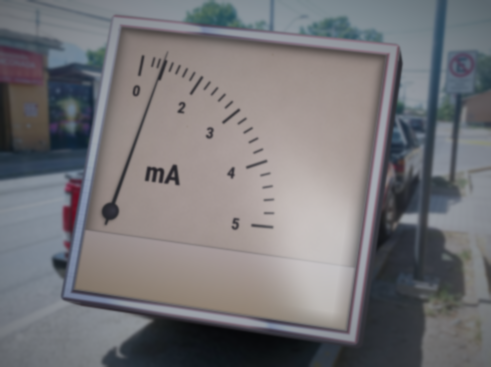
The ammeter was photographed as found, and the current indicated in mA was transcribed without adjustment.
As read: 1 mA
